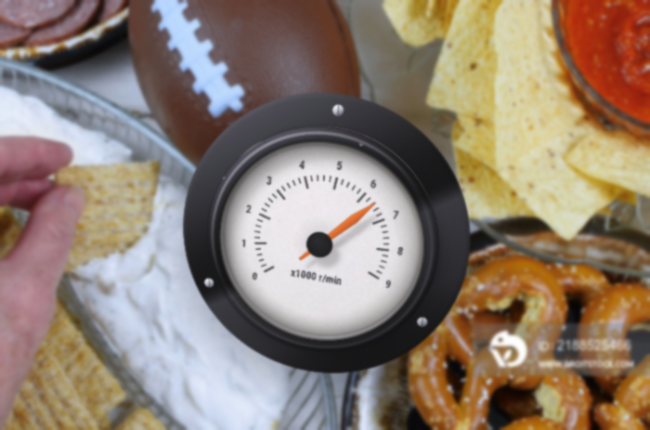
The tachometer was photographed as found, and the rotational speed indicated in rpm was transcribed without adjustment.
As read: 6400 rpm
